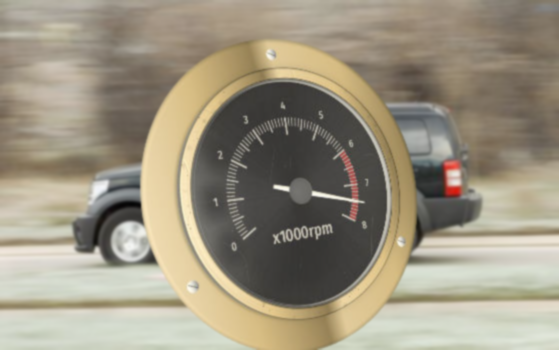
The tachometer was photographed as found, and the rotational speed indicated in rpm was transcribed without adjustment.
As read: 7500 rpm
